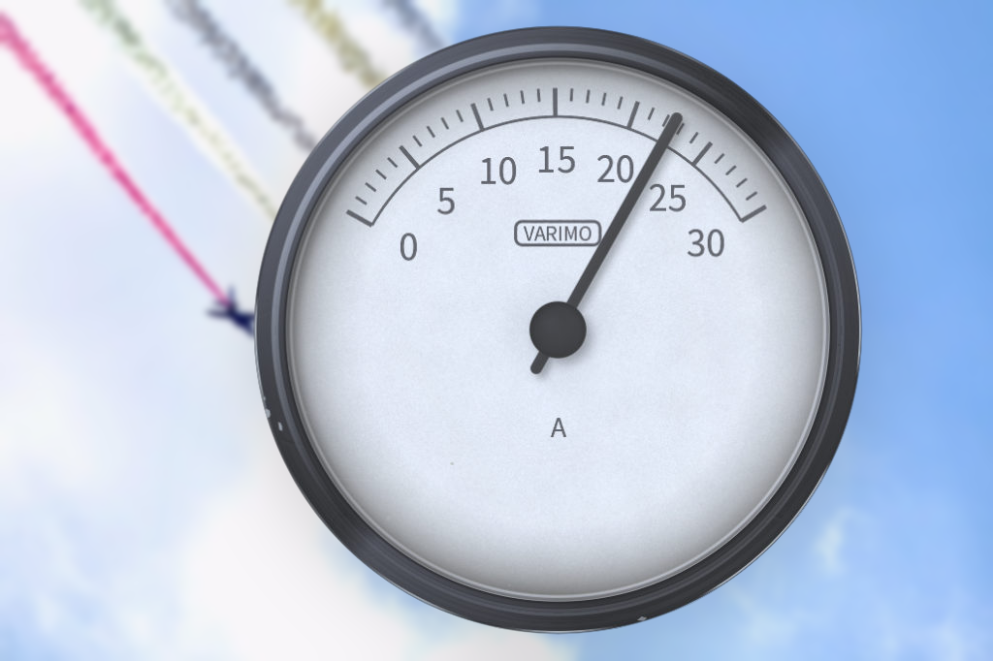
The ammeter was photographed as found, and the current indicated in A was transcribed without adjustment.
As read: 22.5 A
